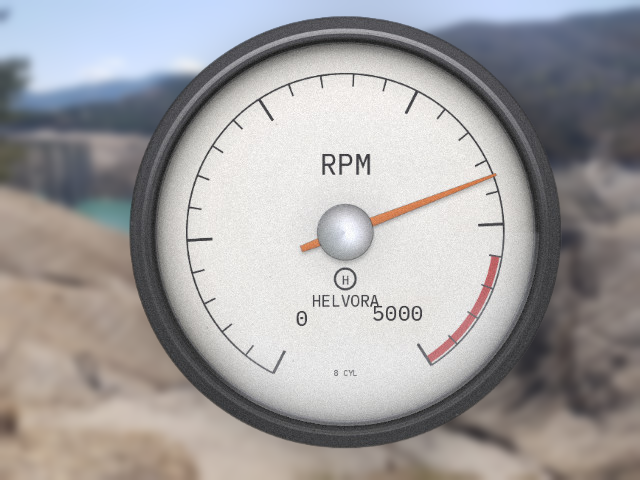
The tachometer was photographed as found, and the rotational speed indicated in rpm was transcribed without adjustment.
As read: 3700 rpm
